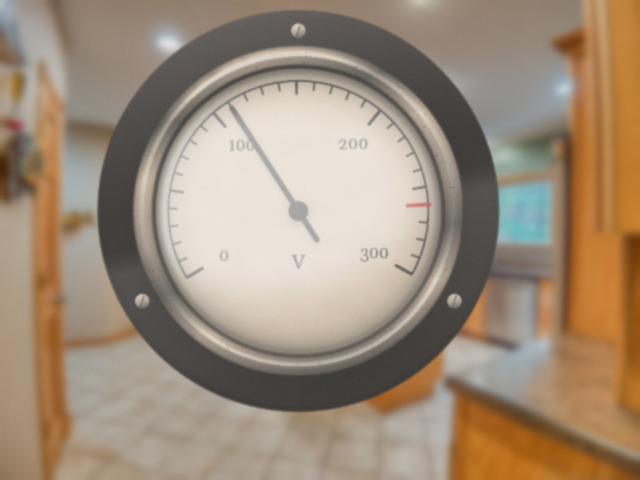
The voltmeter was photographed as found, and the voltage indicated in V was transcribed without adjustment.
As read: 110 V
